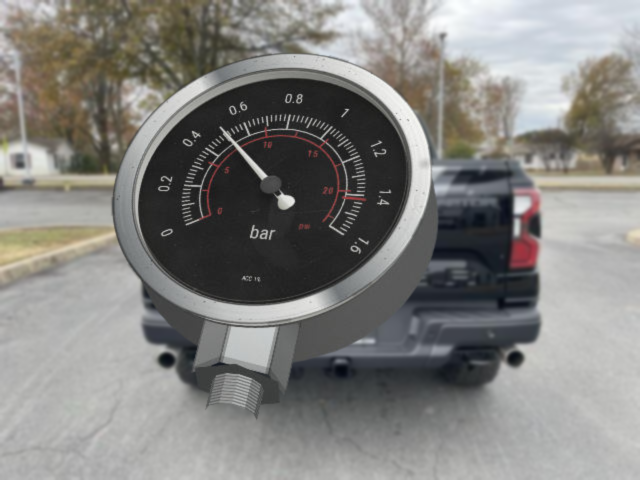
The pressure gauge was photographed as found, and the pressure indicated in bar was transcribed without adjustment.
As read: 0.5 bar
